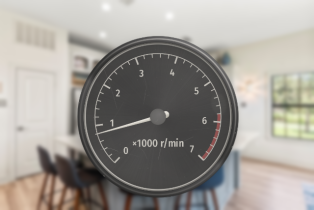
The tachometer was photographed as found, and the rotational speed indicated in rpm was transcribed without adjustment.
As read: 800 rpm
